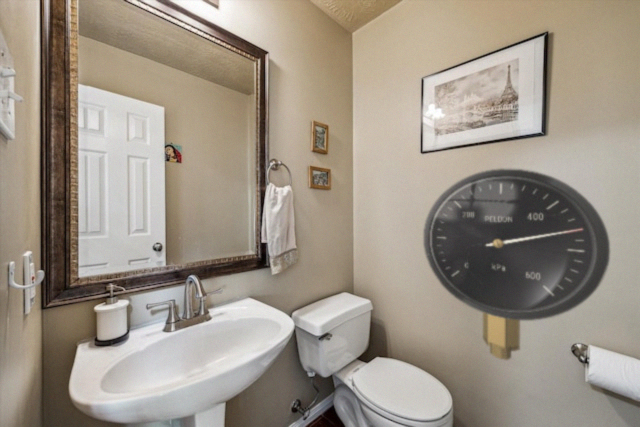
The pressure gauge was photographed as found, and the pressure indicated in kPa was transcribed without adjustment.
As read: 460 kPa
